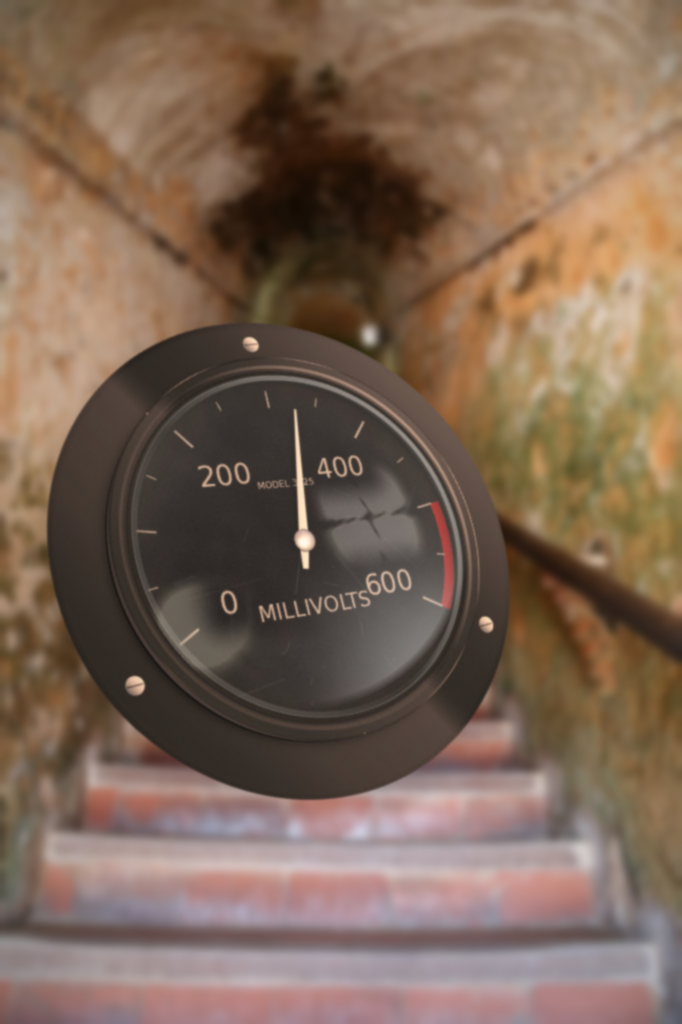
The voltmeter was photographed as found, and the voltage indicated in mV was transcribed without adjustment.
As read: 325 mV
